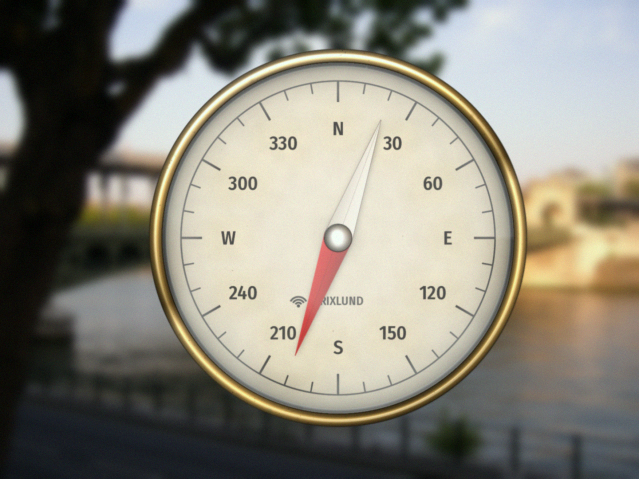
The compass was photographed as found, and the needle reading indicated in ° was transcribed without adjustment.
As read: 200 °
